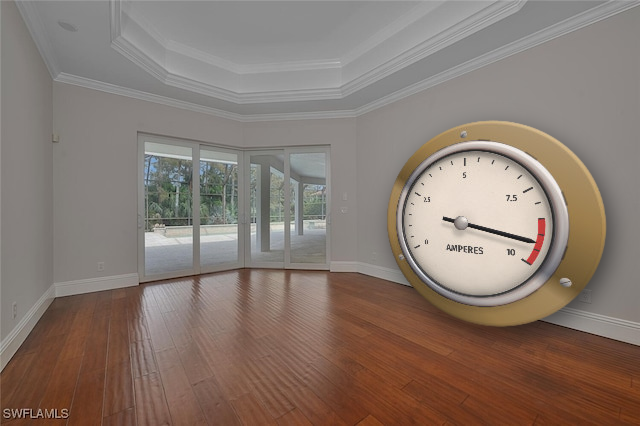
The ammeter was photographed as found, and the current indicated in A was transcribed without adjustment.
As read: 9.25 A
